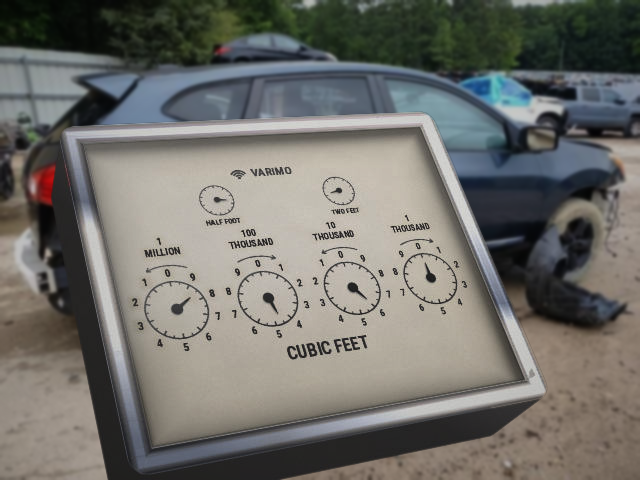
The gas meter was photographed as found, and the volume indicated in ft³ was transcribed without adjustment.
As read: 846000 ft³
